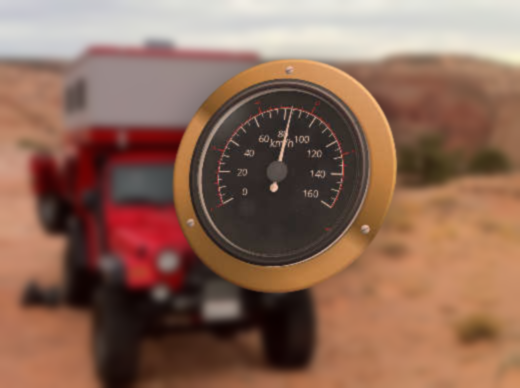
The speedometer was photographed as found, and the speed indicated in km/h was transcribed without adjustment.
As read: 85 km/h
